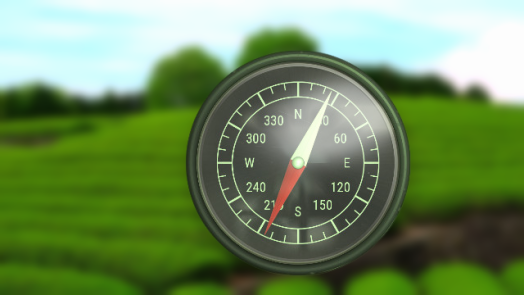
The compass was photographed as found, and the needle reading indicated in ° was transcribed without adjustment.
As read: 205 °
